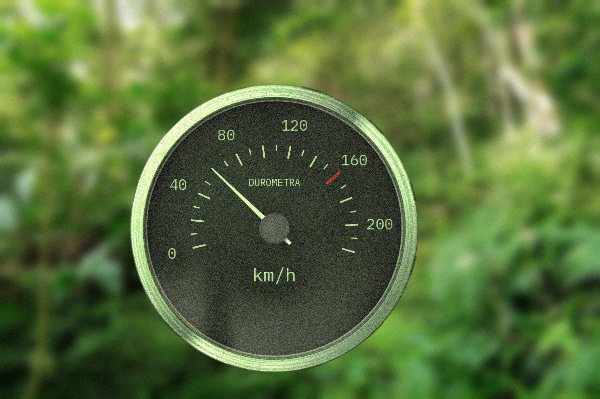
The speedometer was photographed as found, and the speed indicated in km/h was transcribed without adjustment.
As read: 60 km/h
